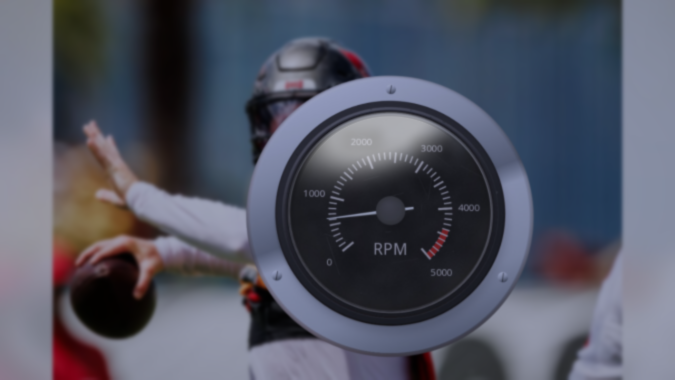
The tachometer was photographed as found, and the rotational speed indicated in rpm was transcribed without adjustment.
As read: 600 rpm
